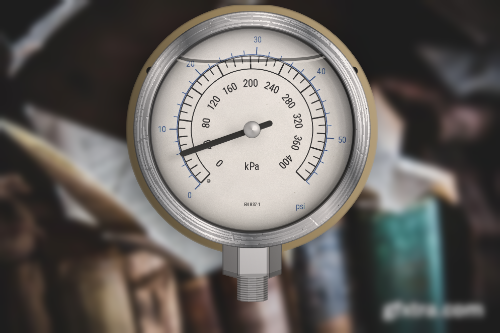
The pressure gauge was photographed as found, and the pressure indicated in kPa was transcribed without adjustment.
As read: 40 kPa
